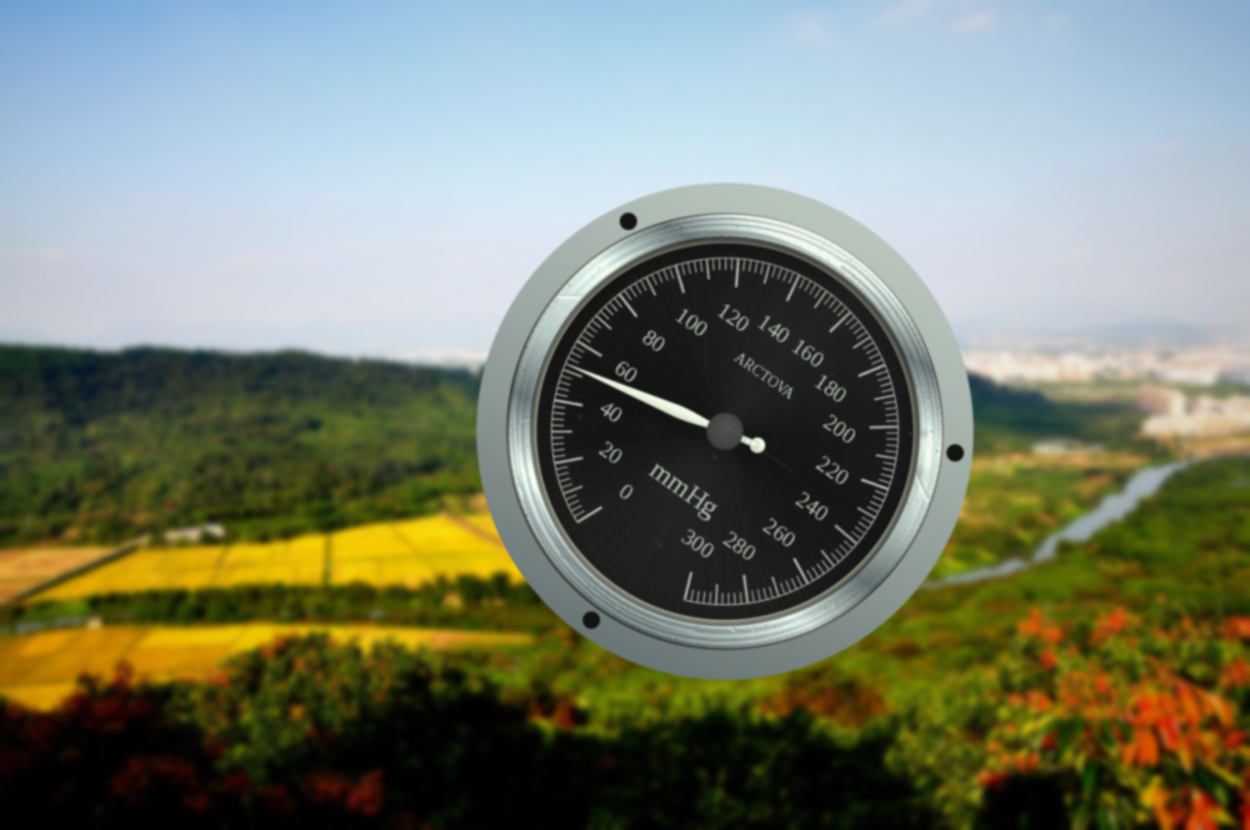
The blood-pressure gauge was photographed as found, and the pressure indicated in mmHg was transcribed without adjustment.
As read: 52 mmHg
